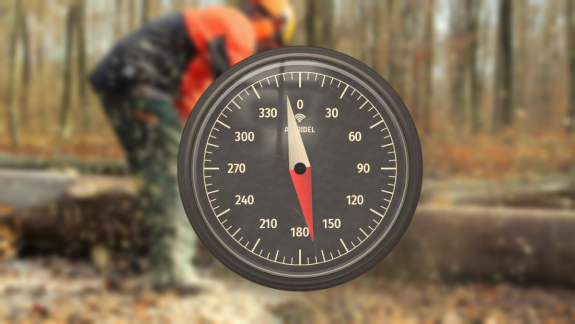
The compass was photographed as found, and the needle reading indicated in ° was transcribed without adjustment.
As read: 170 °
